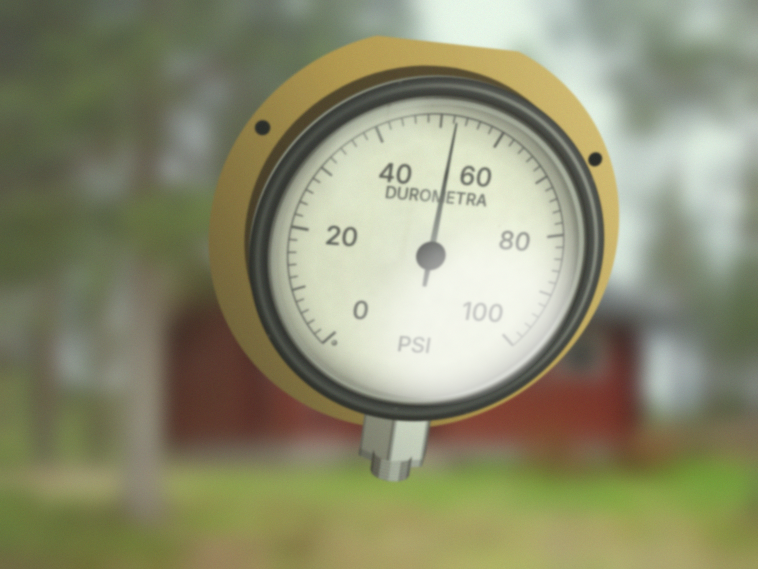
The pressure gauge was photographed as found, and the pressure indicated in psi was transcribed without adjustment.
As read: 52 psi
